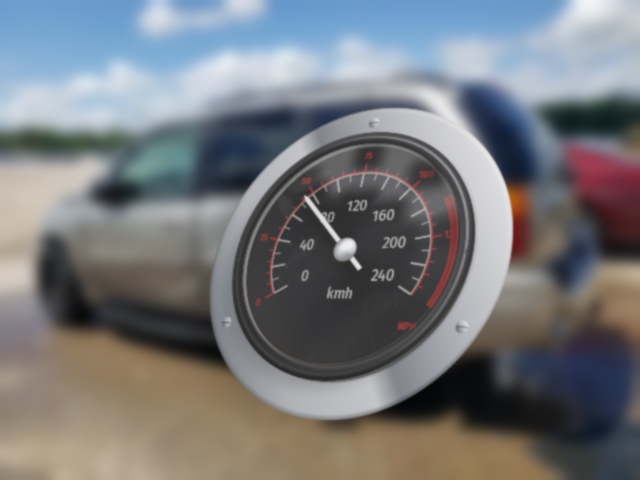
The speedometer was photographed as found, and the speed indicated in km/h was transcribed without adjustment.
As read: 75 km/h
